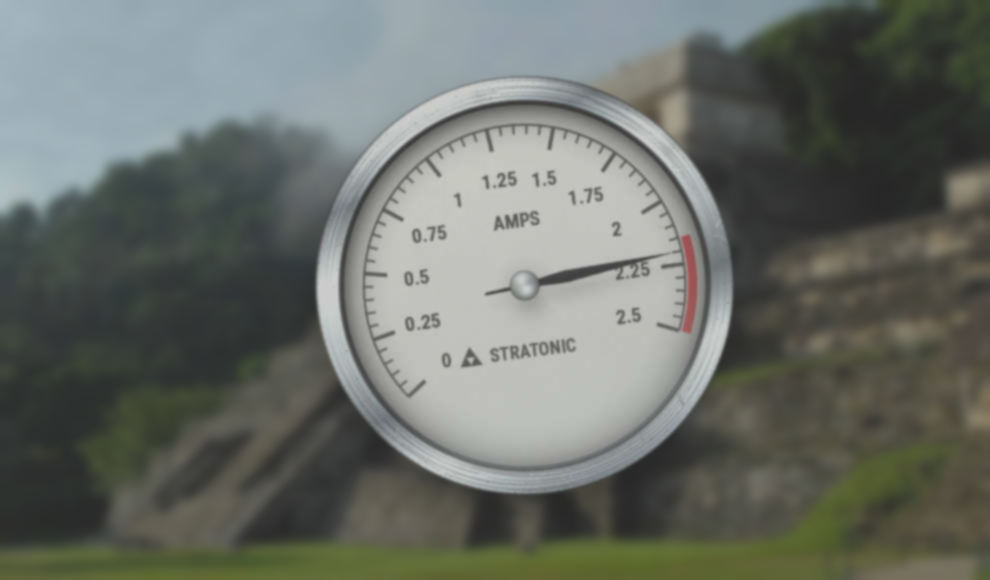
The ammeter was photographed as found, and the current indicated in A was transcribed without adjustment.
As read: 2.2 A
